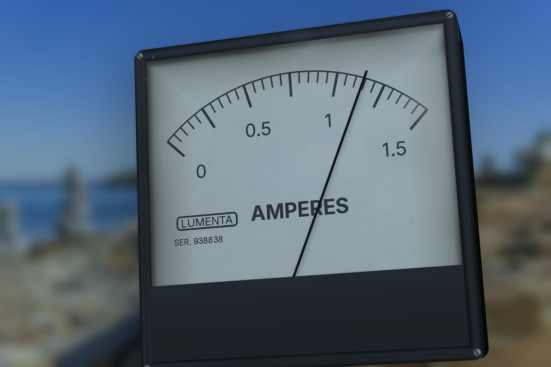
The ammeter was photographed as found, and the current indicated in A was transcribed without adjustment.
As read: 1.15 A
